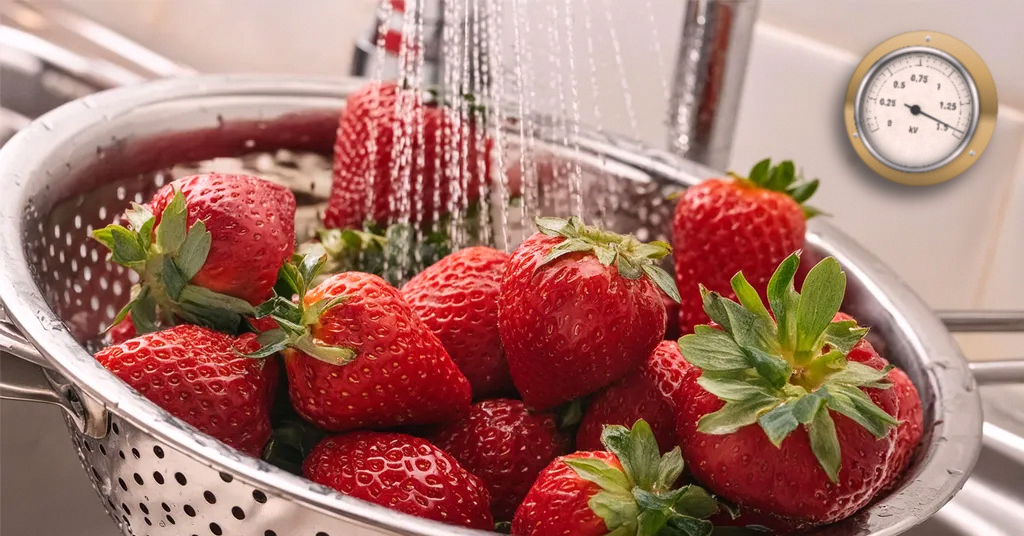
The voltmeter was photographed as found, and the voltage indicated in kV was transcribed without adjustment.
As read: 1.45 kV
